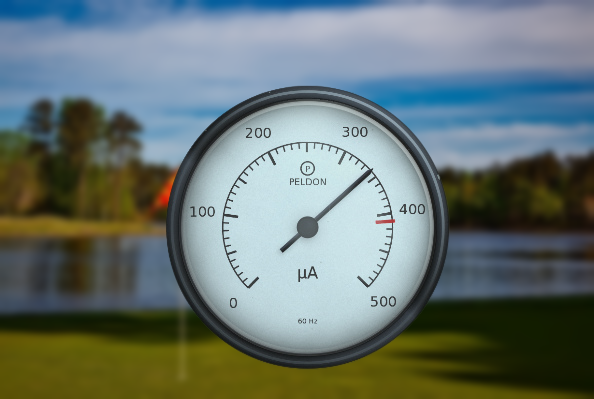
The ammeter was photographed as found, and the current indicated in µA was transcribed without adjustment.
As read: 340 µA
